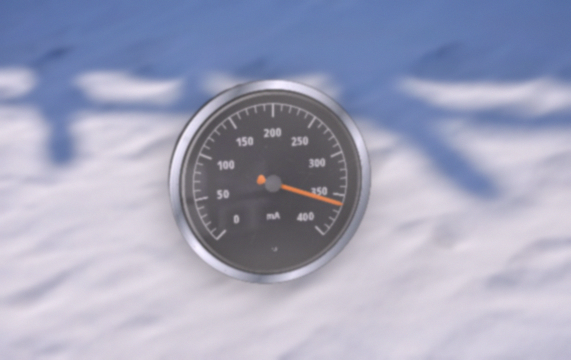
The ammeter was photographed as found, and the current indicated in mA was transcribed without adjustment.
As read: 360 mA
